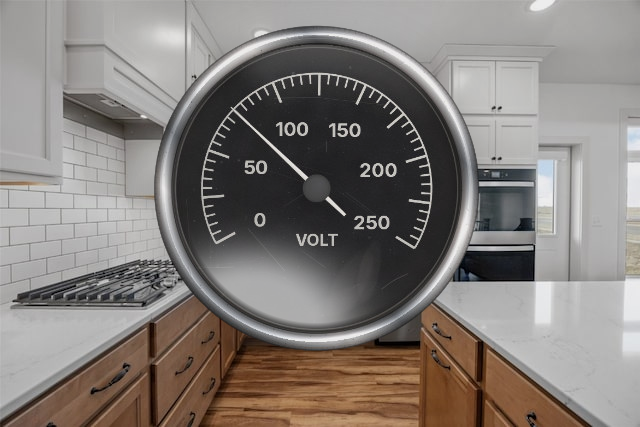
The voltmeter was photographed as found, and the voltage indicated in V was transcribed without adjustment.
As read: 75 V
